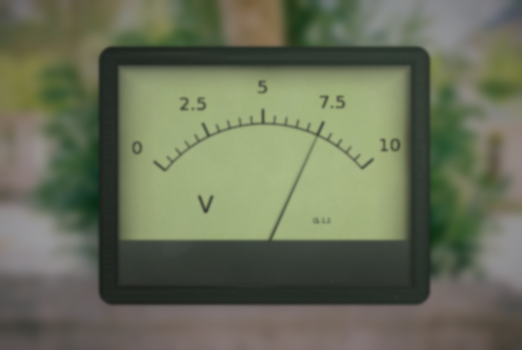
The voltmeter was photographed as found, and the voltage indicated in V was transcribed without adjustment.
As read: 7.5 V
